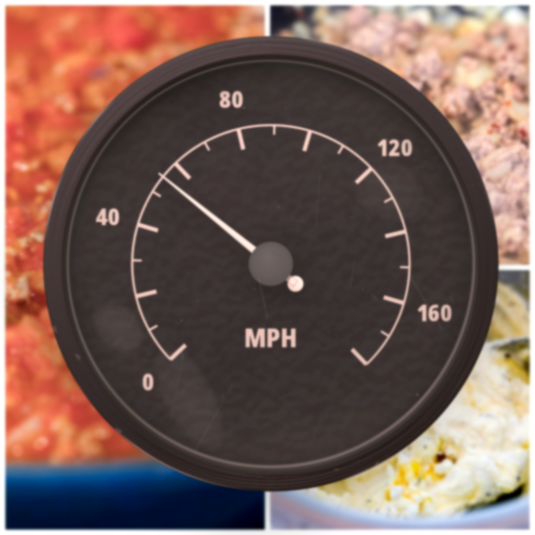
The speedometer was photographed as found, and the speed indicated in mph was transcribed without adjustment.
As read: 55 mph
